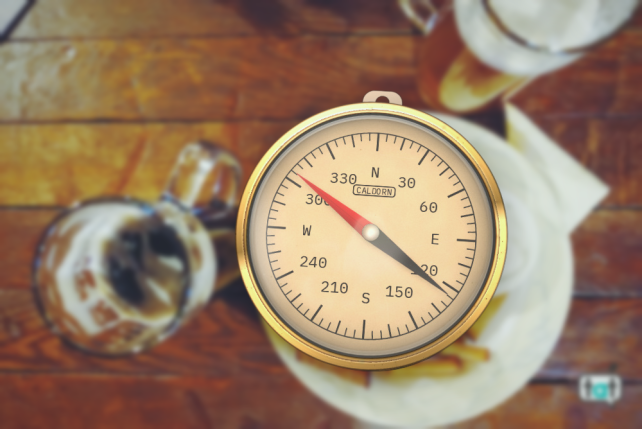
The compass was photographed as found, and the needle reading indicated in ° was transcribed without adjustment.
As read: 305 °
